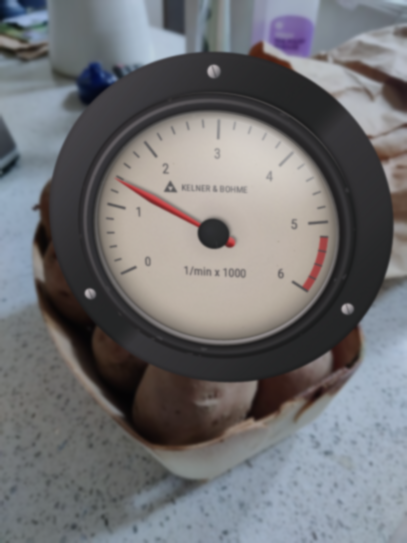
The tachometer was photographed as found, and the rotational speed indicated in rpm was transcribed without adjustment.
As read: 1400 rpm
